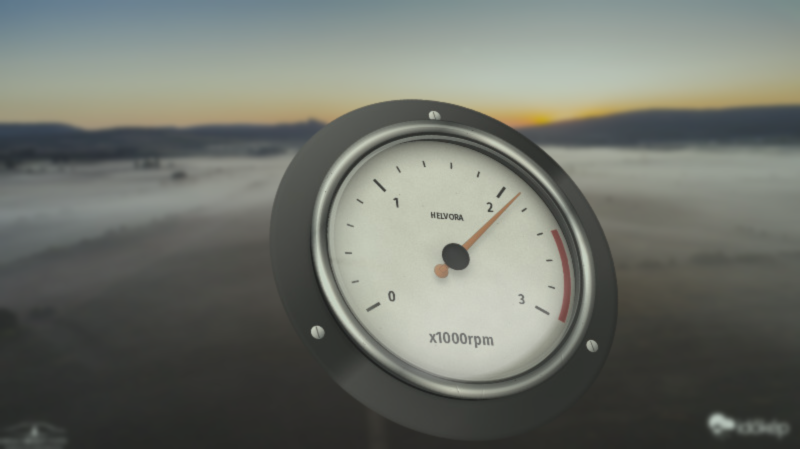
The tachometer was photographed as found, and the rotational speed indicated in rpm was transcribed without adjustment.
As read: 2100 rpm
